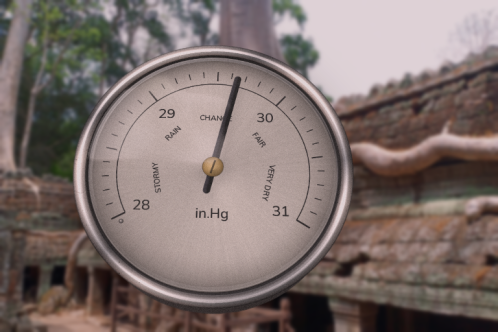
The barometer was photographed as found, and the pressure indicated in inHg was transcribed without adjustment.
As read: 29.65 inHg
